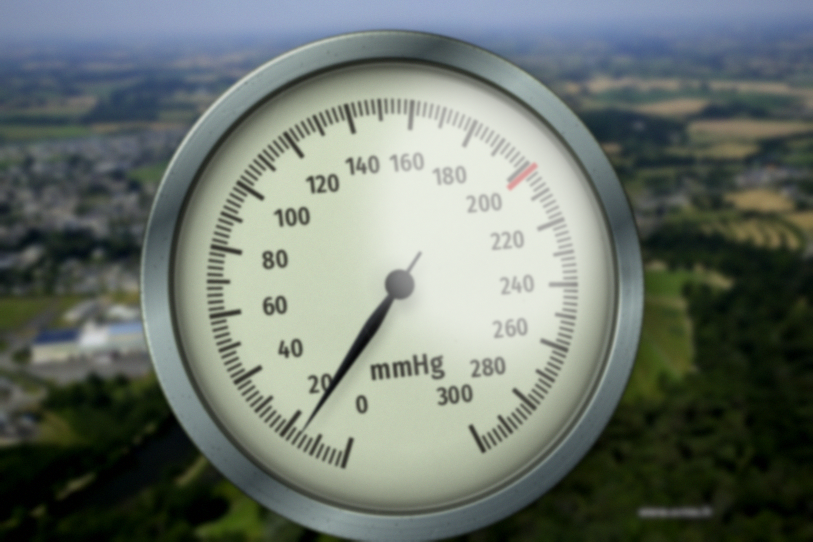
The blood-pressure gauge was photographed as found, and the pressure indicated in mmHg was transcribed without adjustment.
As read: 16 mmHg
